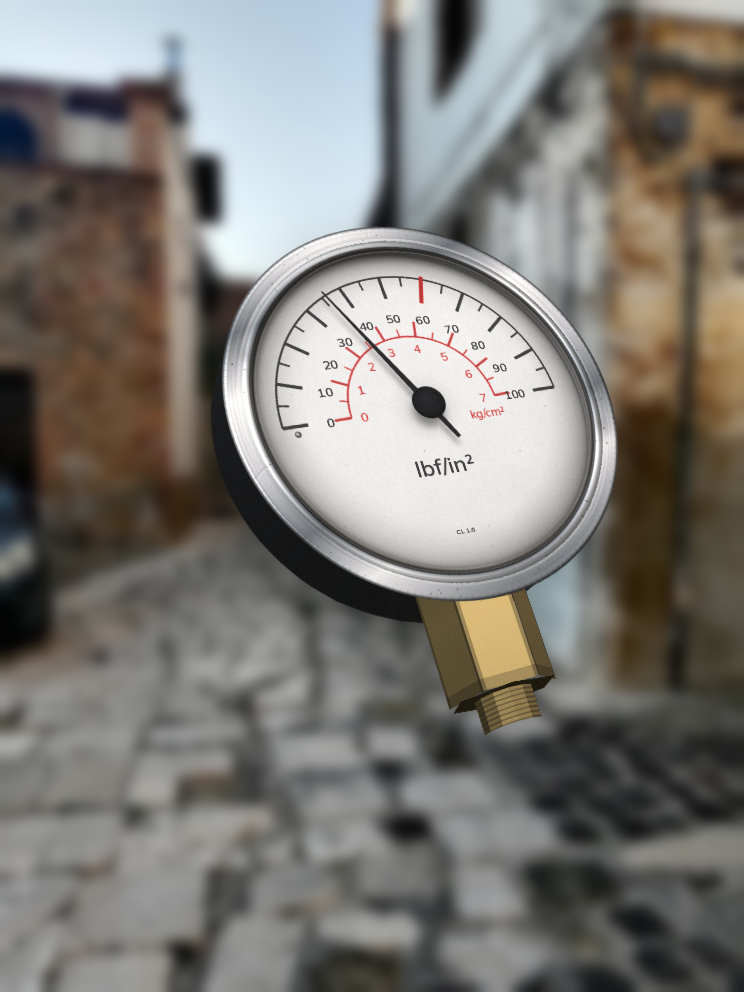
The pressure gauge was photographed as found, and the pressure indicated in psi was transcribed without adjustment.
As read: 35 psi
